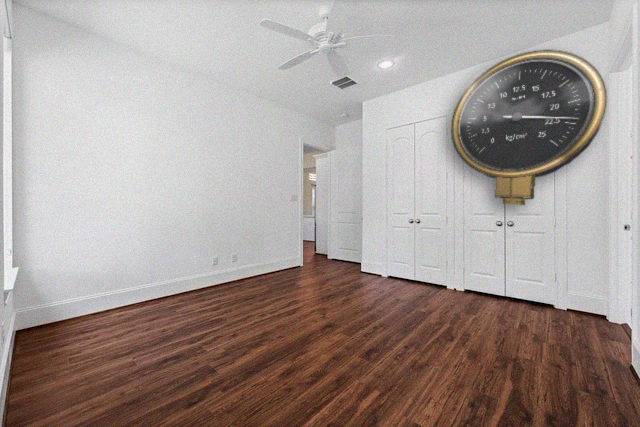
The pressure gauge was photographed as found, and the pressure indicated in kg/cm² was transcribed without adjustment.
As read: 22 kg/cm²
